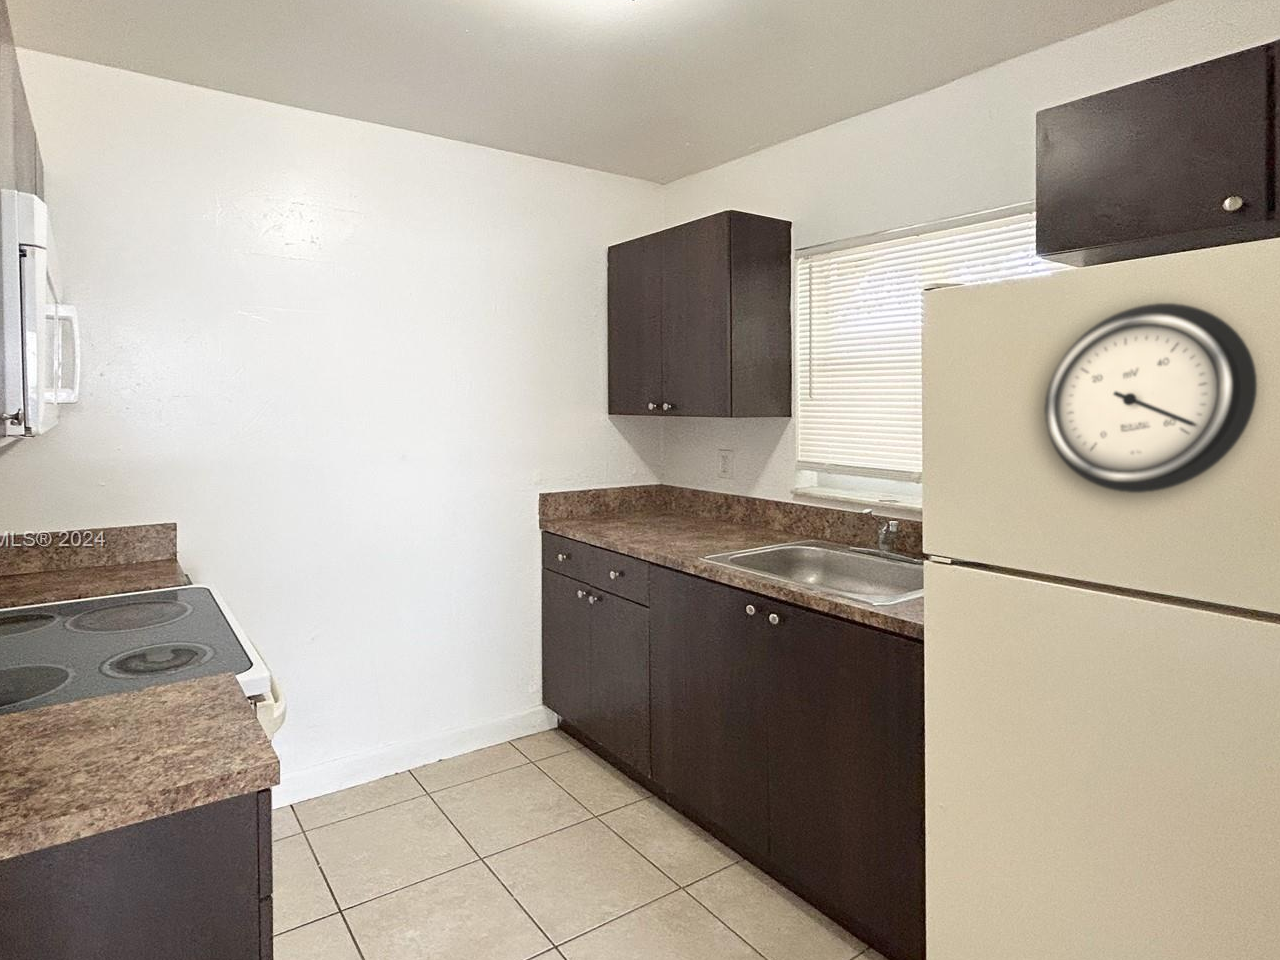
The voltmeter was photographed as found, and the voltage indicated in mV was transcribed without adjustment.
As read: 58 mV
